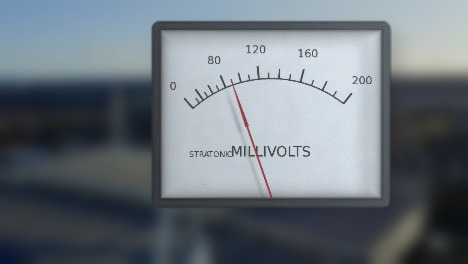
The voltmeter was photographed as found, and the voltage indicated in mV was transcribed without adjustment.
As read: 90 mV
